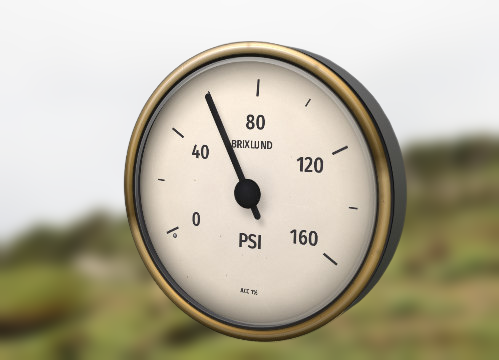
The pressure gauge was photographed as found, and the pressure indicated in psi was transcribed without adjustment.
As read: 60 psi
